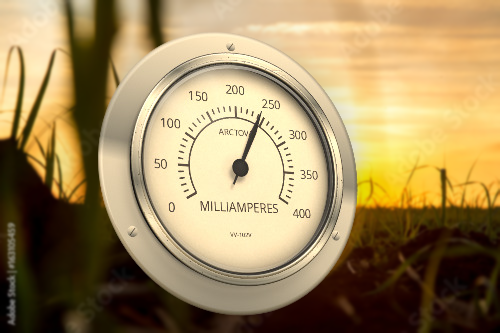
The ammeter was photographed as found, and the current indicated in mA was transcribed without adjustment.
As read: 240 mA
